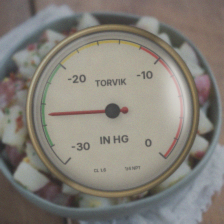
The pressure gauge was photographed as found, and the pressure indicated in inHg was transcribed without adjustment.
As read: -25 inHg
